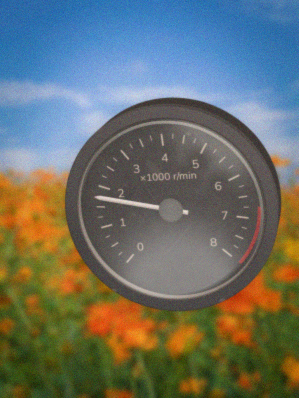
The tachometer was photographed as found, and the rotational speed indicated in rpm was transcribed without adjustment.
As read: 1750 rpm
